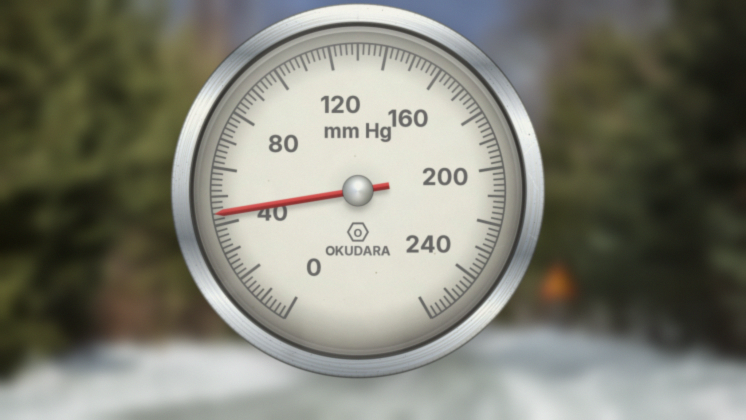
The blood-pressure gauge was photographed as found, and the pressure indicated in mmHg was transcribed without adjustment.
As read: 44 mmHg
